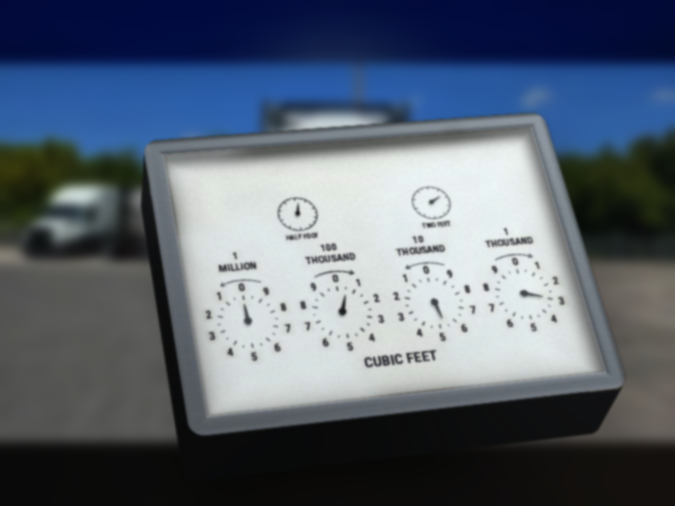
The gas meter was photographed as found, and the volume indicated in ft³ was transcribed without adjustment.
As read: 5300 ft³
